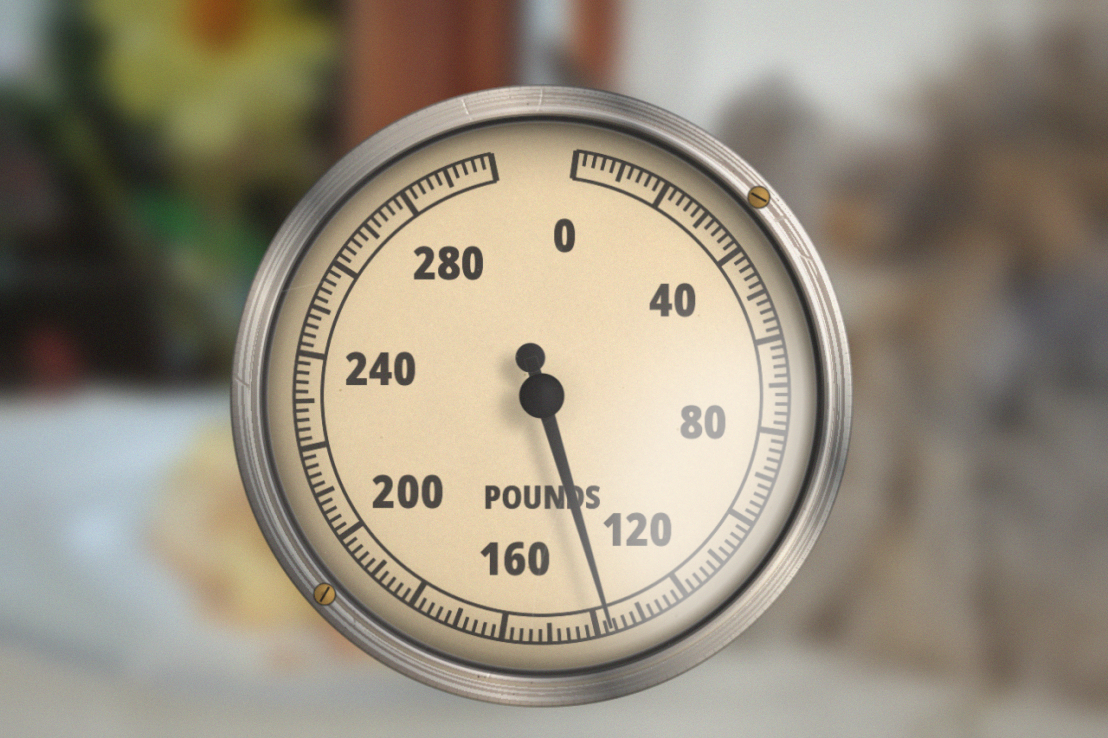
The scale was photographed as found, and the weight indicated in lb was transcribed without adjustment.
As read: 137 lb
